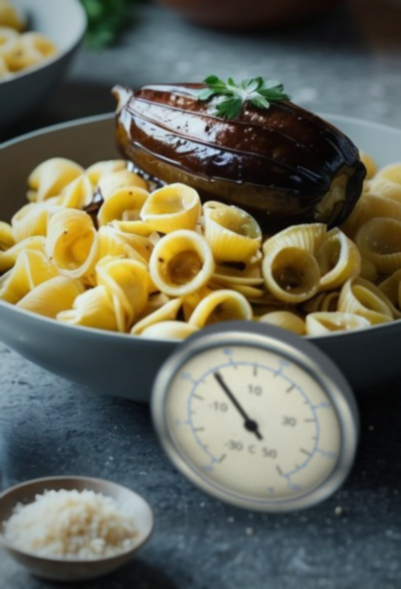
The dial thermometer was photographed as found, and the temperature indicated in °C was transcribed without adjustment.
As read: 0 °C
